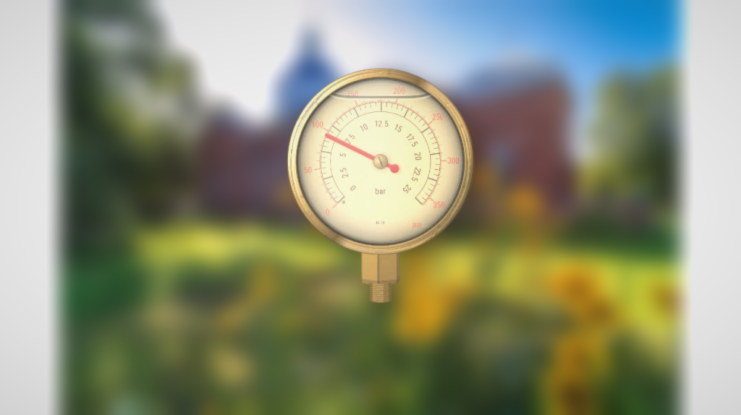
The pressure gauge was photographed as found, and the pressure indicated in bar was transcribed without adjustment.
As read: 6.5 bar
